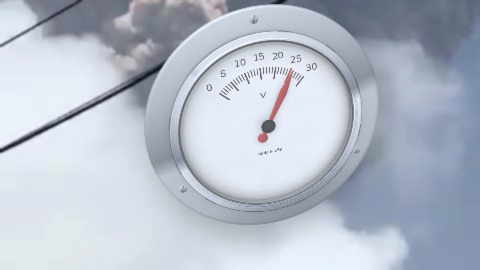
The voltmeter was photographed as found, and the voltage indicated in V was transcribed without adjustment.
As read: 25 V
